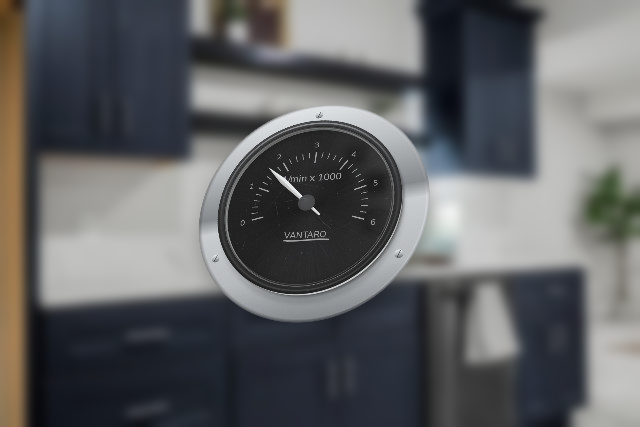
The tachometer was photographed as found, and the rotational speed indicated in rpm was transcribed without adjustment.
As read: 1600 rpm
